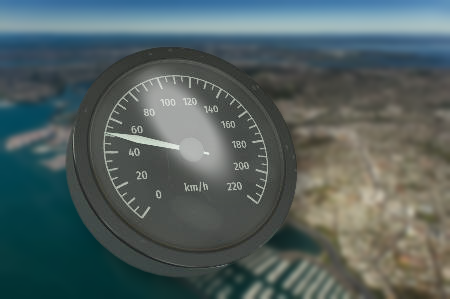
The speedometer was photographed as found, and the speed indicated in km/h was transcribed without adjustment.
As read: 50 km/h
